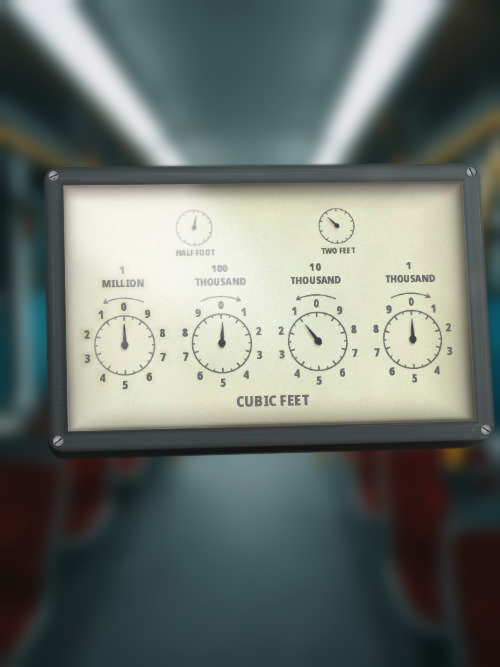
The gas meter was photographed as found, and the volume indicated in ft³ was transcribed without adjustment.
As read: 1000 ft³
